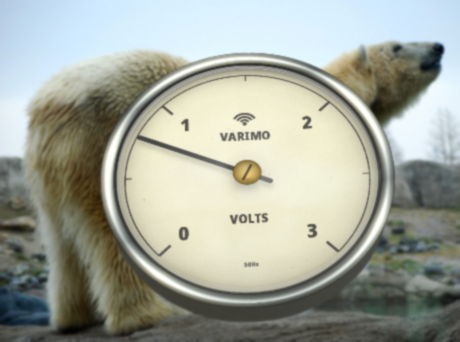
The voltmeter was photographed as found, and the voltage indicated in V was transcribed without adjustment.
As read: 0.75 V
